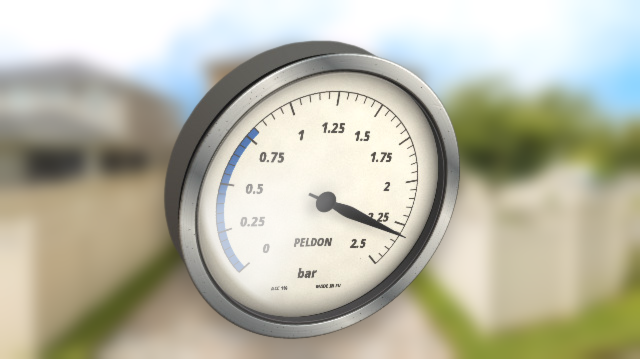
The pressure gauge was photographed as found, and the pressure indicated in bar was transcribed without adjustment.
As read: 2.3 bar
